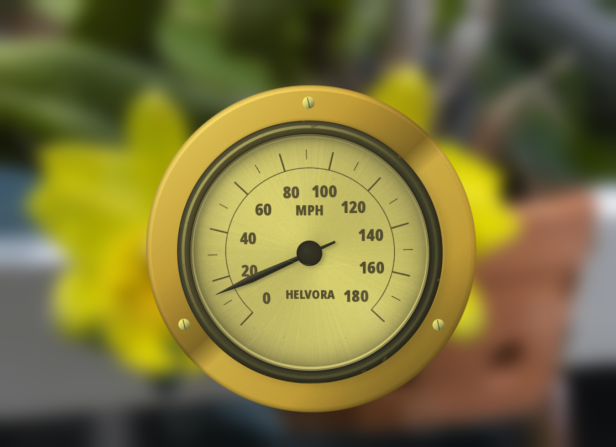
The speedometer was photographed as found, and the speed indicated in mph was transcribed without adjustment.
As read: 15 mph
